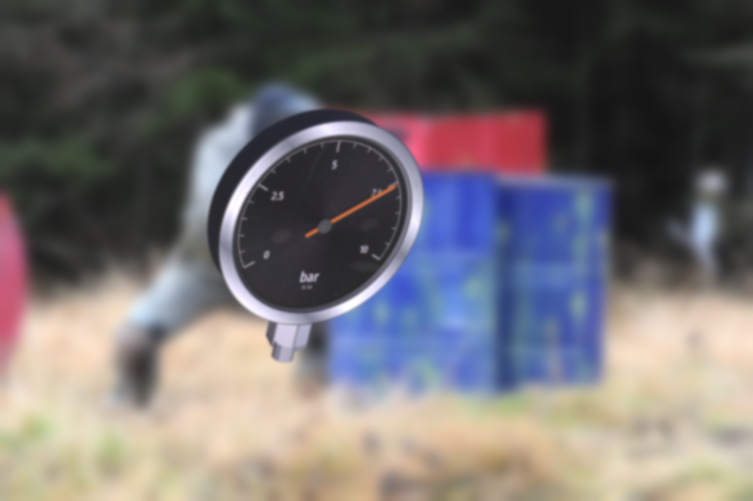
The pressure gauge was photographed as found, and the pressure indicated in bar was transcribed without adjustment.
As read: 7.5 bar
